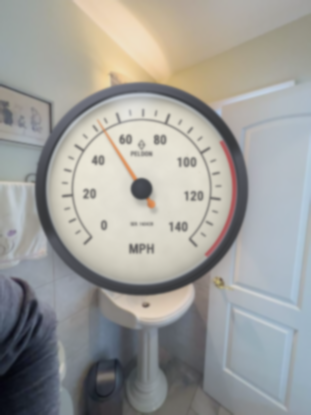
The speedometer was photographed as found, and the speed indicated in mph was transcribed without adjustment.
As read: 52.5 mph
